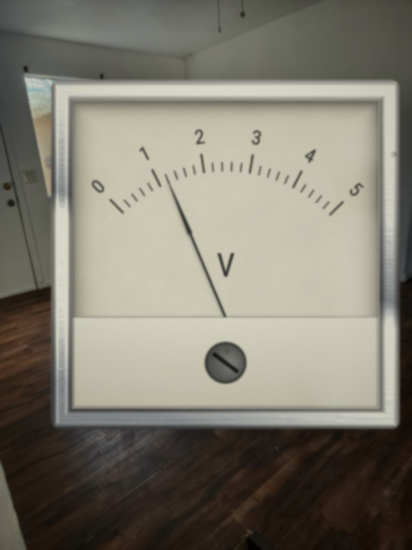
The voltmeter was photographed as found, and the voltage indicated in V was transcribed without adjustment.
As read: 1.2 V
